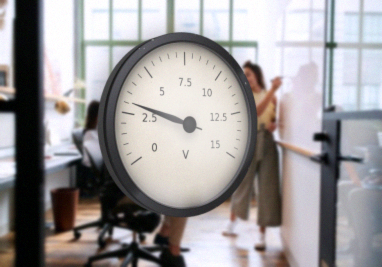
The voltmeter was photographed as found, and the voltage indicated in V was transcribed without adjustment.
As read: 3 V
